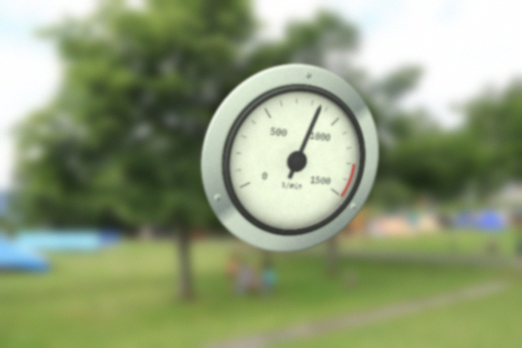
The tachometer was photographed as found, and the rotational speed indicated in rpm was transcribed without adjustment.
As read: 850 rpm
